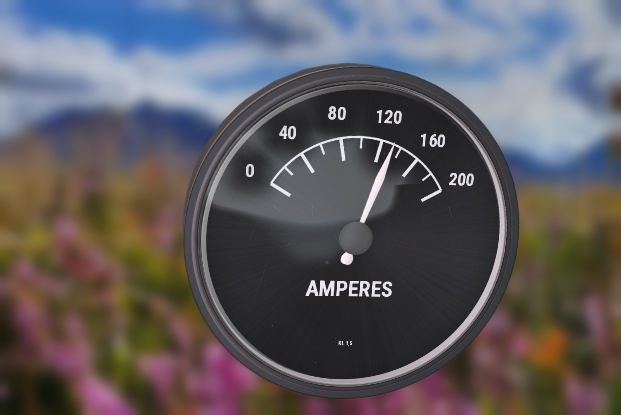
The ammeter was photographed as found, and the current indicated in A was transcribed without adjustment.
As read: 130 A
